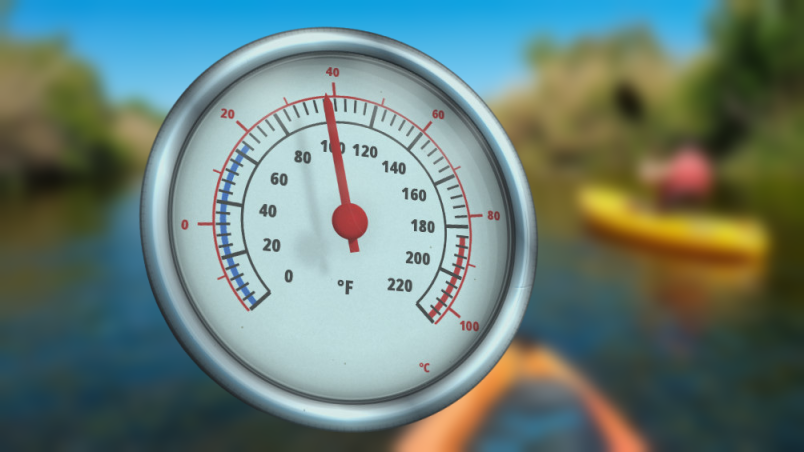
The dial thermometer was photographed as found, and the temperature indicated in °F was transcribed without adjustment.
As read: 100 °F
